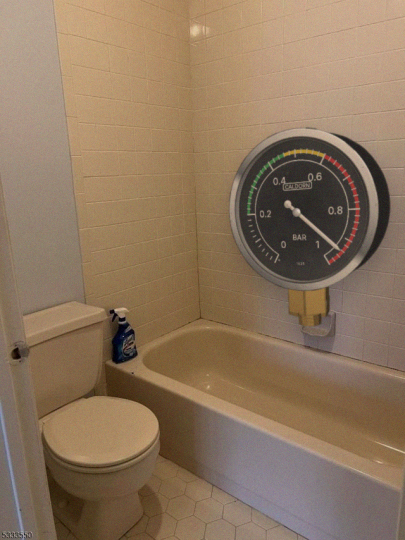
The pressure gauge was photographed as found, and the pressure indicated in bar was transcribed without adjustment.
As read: 0.94 bar
